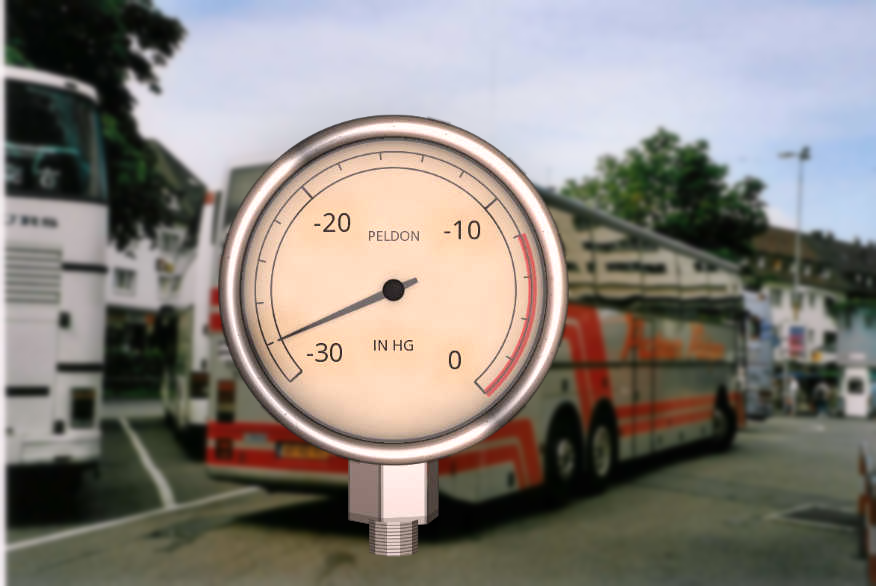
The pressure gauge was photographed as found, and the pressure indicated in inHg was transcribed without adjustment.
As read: -28 inHg
